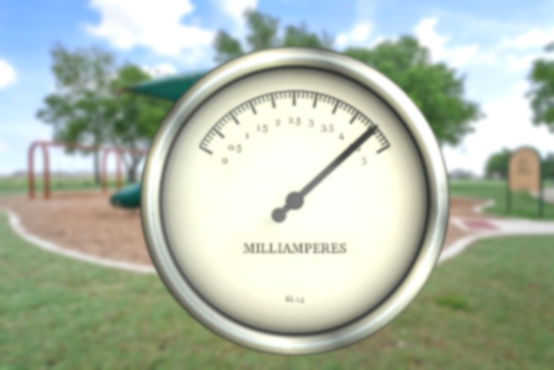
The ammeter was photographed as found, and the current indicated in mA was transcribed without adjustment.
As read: 4.5 mA
